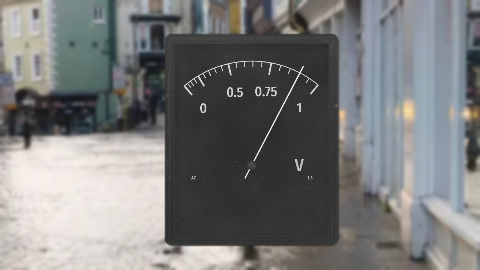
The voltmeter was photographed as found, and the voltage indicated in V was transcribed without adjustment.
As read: 0.9 V
